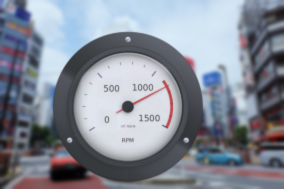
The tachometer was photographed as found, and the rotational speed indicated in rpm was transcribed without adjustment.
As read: 1150 rpm
